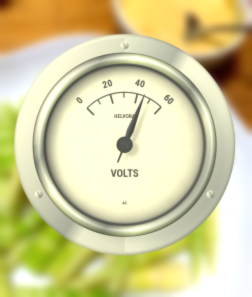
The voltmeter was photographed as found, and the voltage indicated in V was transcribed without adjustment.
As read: 45 V
